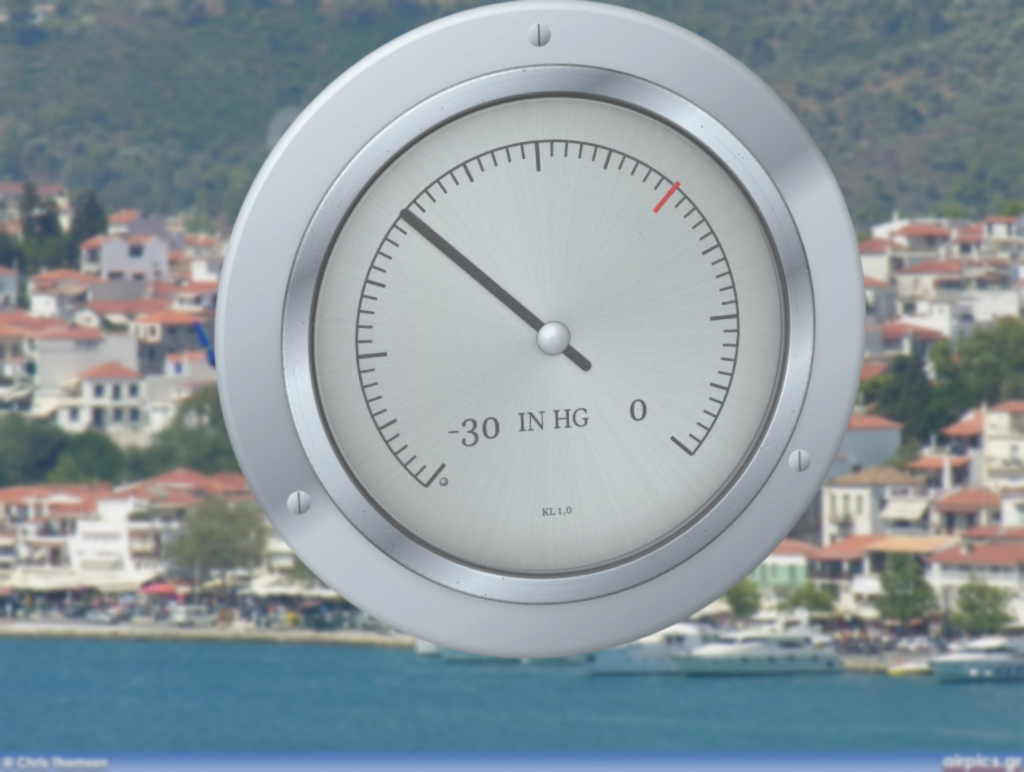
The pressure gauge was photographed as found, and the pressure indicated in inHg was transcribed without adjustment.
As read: -20 inHg
